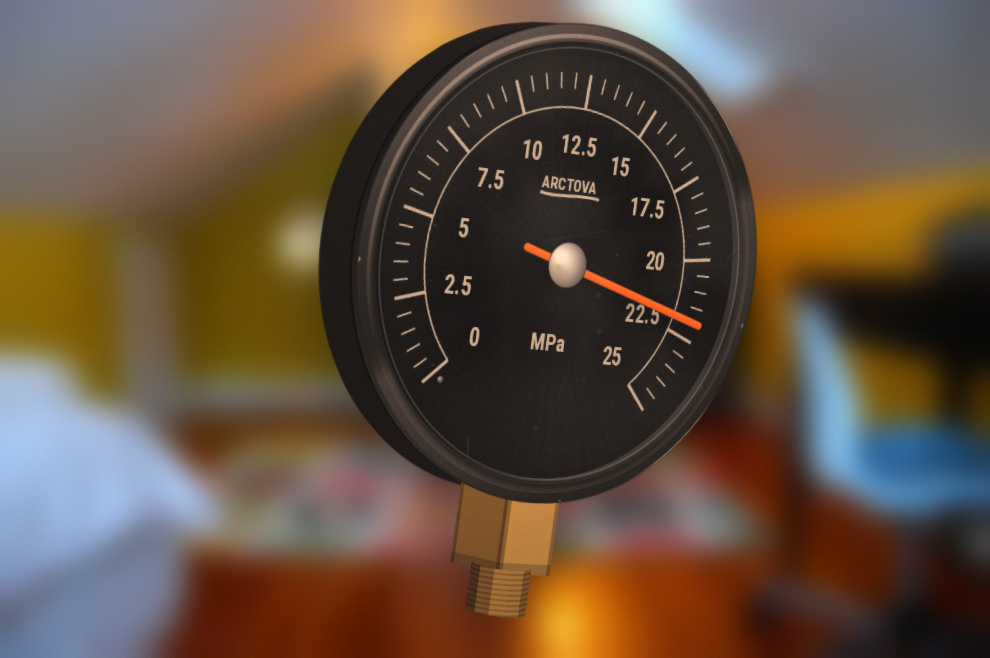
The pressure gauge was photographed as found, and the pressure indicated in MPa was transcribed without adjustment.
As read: 22 MPa
